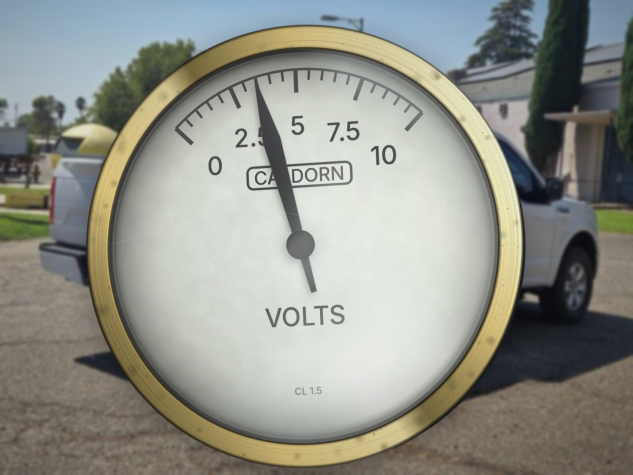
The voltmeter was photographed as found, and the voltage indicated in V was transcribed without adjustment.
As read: 3.5 V
